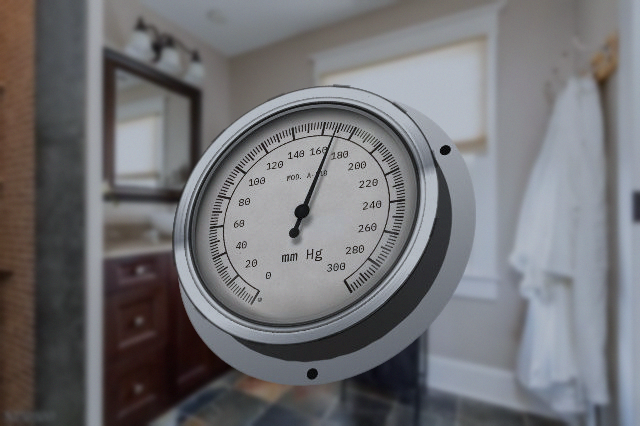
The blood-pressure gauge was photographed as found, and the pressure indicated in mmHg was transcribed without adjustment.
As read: 170 mmHg
